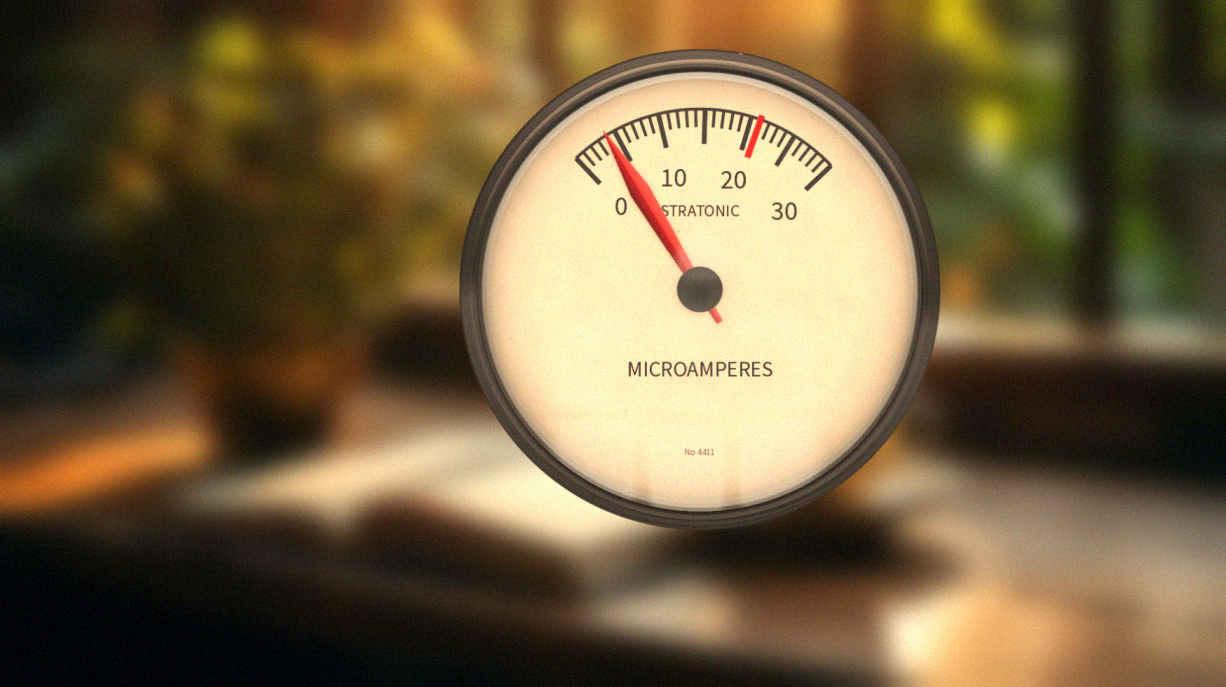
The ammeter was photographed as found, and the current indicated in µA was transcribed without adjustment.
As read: 4 µA
